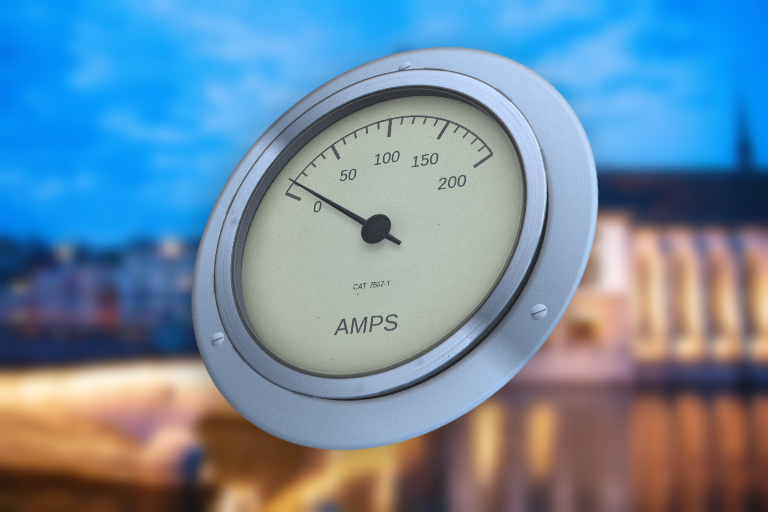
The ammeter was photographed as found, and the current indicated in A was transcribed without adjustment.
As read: 10 A
